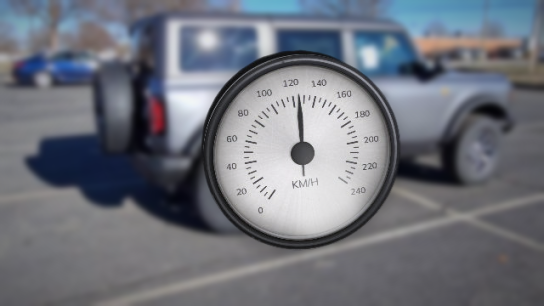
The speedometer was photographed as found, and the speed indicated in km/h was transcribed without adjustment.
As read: 125 km/h
